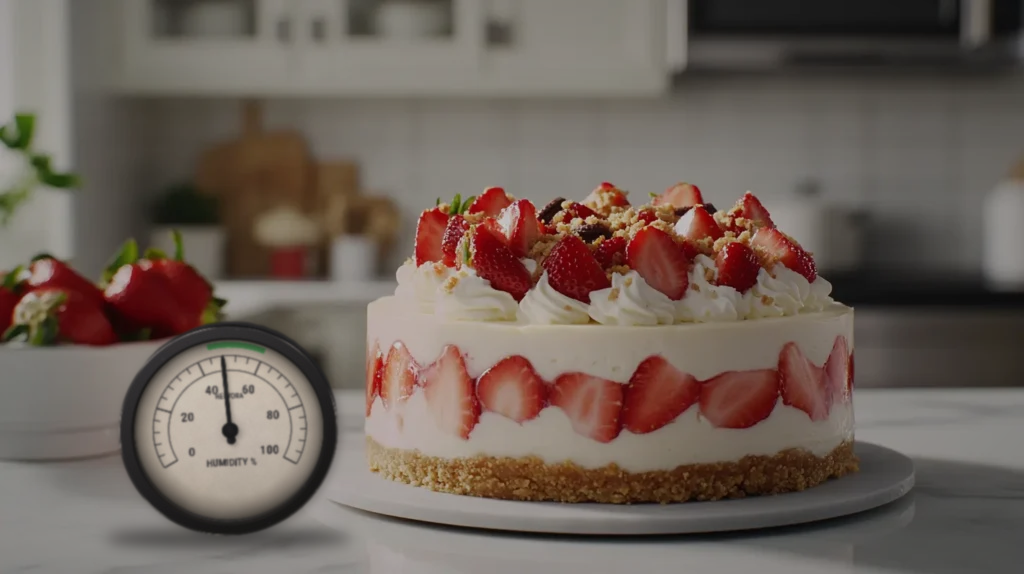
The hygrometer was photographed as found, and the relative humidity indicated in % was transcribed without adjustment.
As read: 48 %
